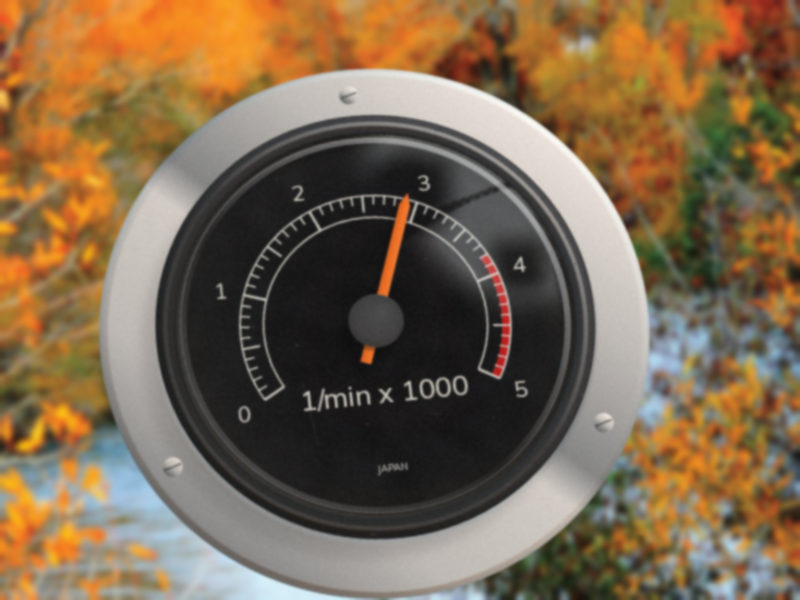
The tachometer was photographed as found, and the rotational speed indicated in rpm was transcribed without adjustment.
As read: 2900 rpm
